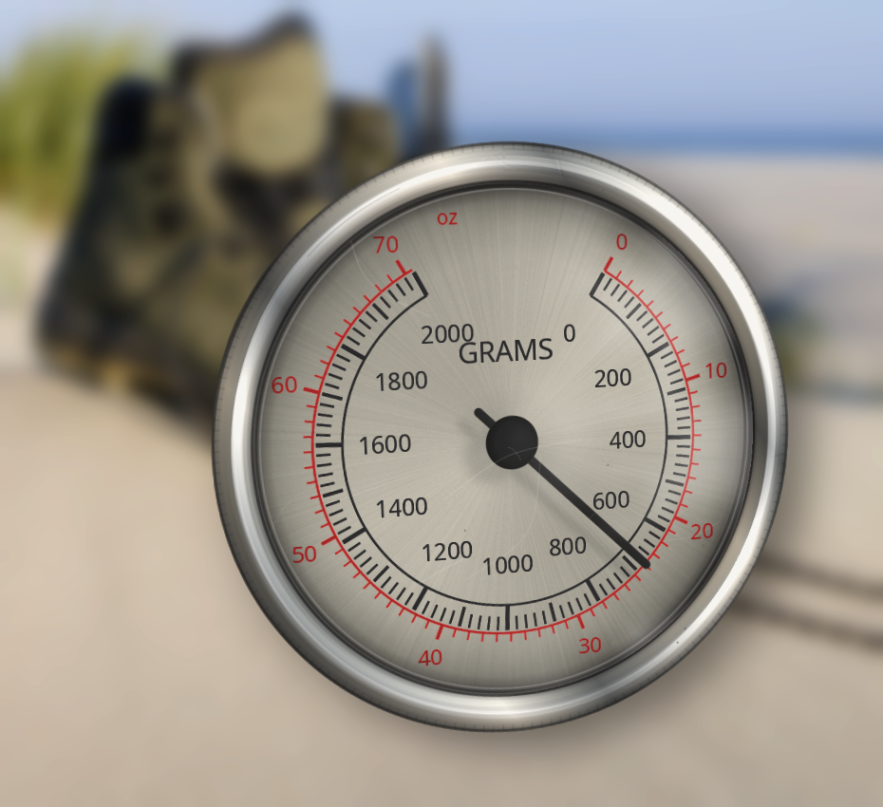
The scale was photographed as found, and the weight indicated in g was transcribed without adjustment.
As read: 680 g
